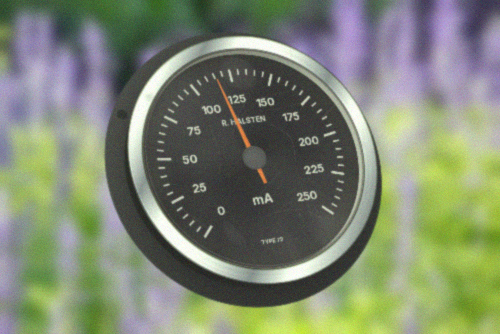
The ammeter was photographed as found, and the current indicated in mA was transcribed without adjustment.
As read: 115 mA
